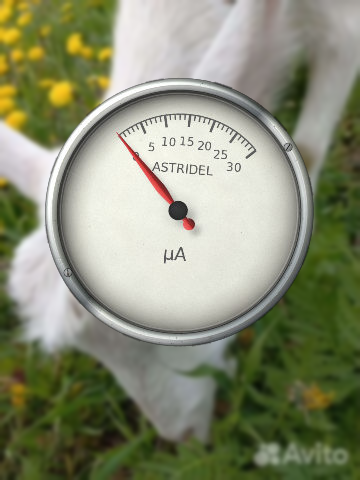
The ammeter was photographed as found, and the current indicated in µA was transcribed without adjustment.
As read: 0 µA
